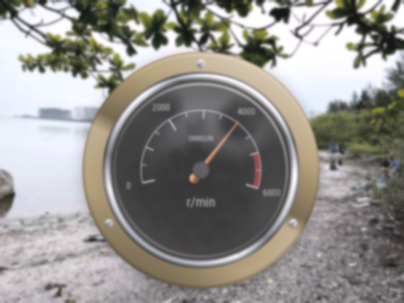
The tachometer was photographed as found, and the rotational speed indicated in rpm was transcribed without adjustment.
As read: 4000 rpm
